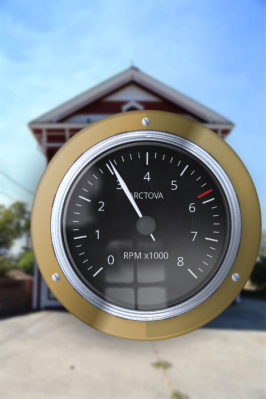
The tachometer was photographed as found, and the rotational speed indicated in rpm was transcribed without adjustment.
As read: 3100 rpm
